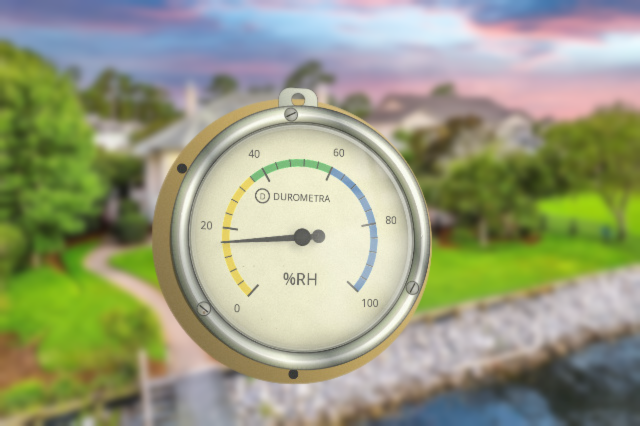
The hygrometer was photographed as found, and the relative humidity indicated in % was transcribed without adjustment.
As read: 16 %
